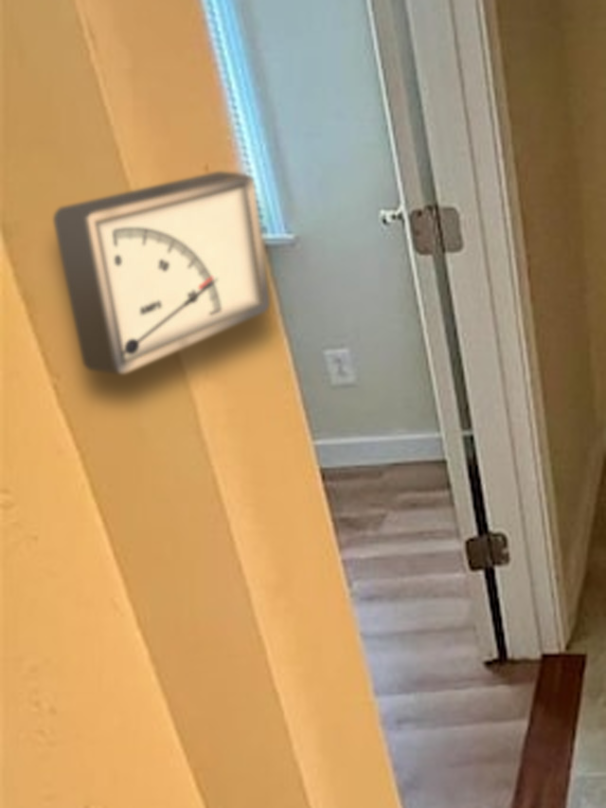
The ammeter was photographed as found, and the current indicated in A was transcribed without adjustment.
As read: 20 A
